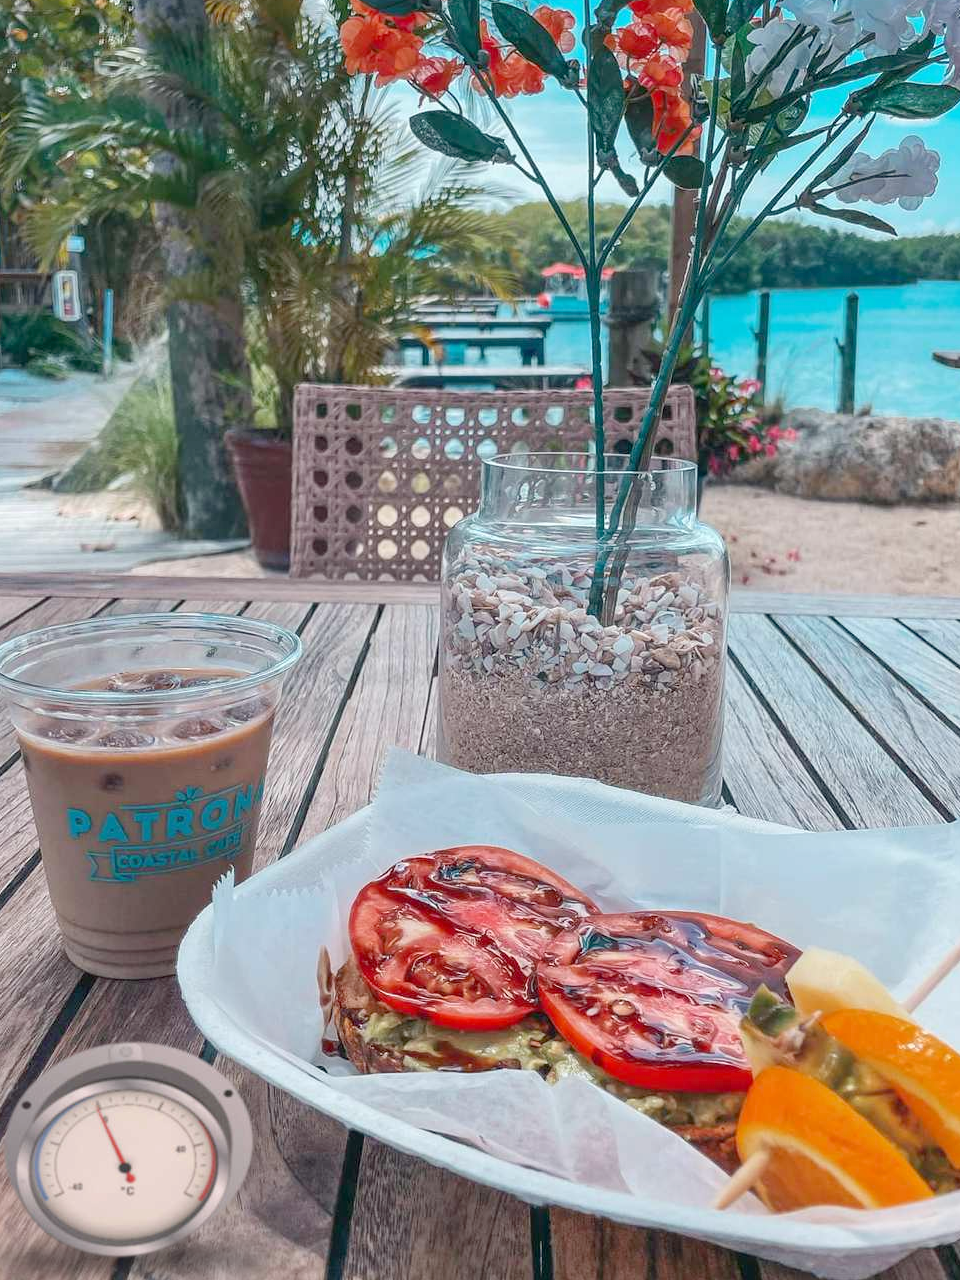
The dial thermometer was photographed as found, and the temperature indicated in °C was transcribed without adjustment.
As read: 0 °C
